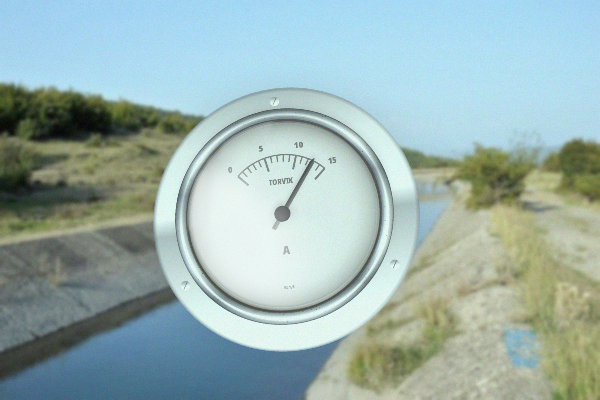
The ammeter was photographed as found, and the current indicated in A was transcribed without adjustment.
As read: 13 A
